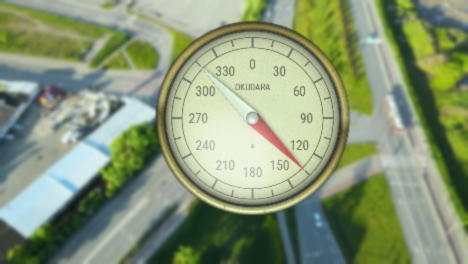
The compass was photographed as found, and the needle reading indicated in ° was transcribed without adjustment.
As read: 135 °
